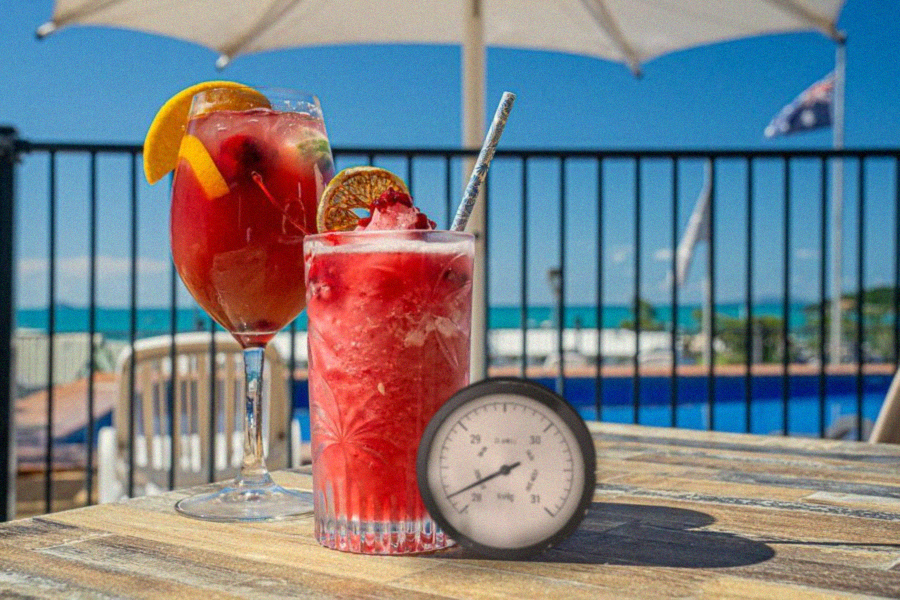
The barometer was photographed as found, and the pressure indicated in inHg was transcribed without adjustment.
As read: 28.2 inHg
